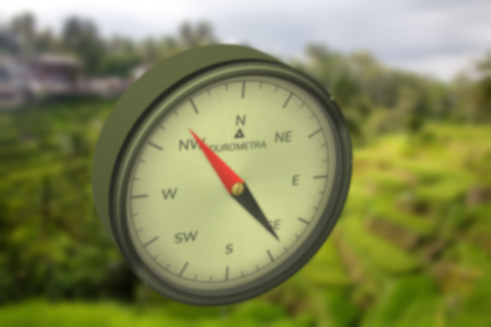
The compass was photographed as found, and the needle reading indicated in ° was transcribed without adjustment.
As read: 320 °
